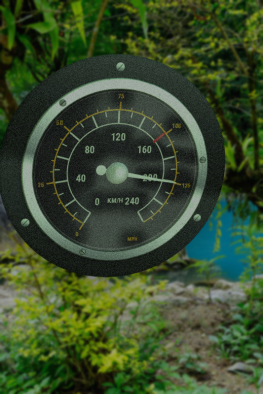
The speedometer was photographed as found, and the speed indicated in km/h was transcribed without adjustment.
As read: 200 km/h
